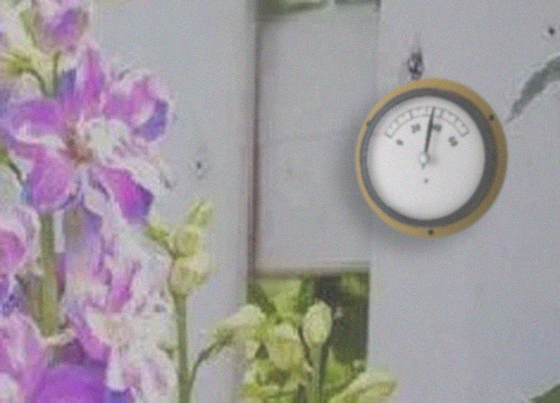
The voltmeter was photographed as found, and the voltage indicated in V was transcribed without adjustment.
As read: 35 V
